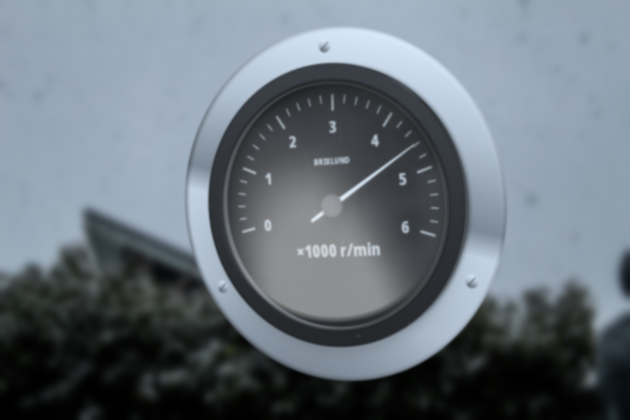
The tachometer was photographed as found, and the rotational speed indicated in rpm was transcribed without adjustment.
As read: 4600 rpm
